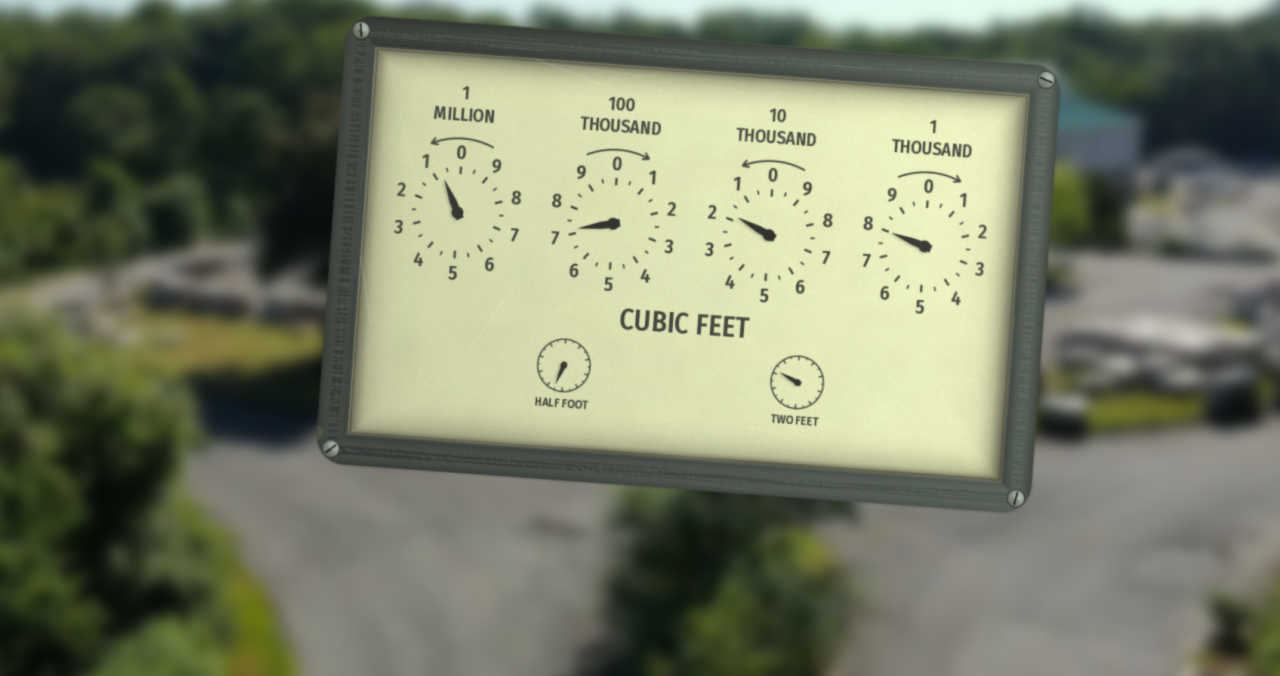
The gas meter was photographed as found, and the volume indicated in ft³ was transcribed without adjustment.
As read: 71800 ft³
